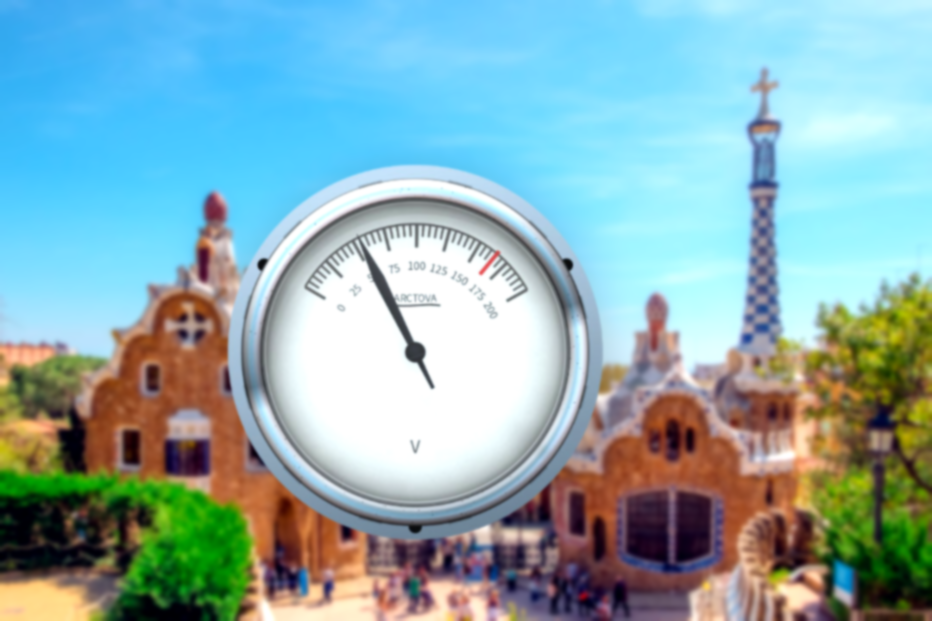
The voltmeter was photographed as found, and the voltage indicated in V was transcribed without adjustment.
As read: 55 V
